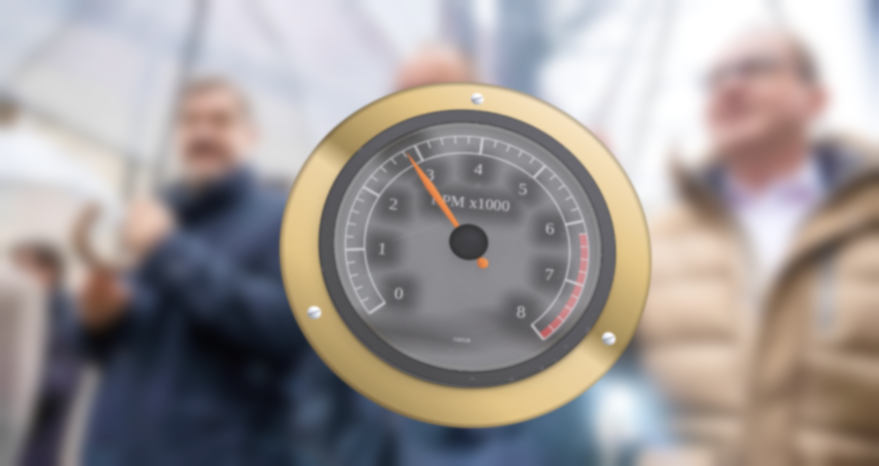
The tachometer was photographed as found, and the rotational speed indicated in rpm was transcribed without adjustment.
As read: 2800 rpm
